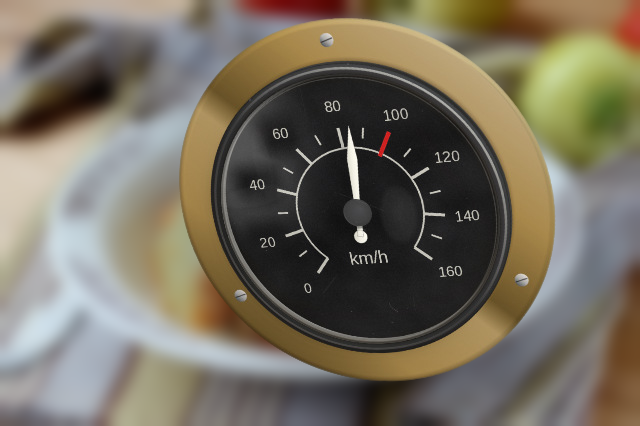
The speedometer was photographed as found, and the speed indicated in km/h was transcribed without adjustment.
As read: 85 km/h
